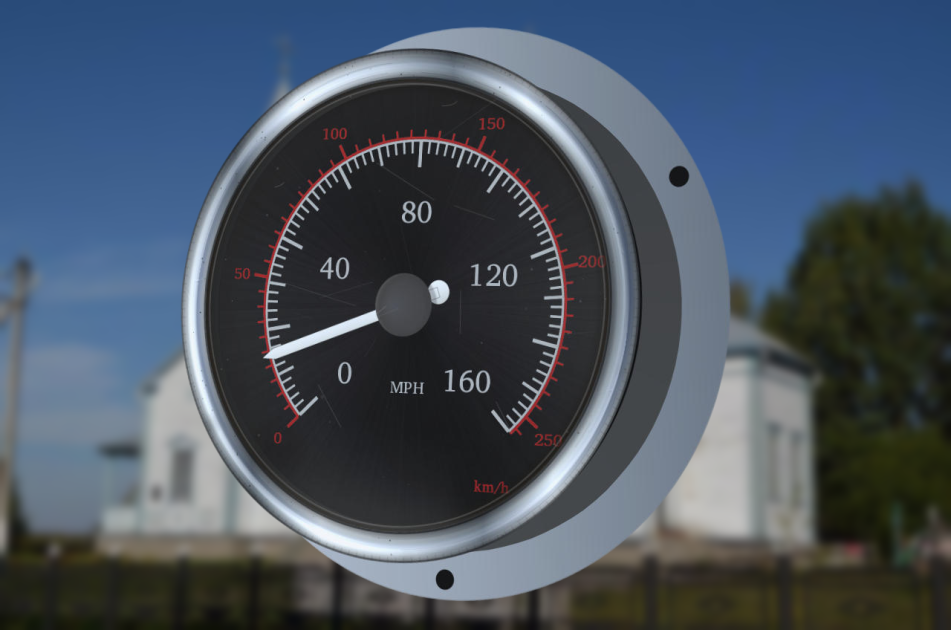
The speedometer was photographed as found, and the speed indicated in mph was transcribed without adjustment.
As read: 14 mph
